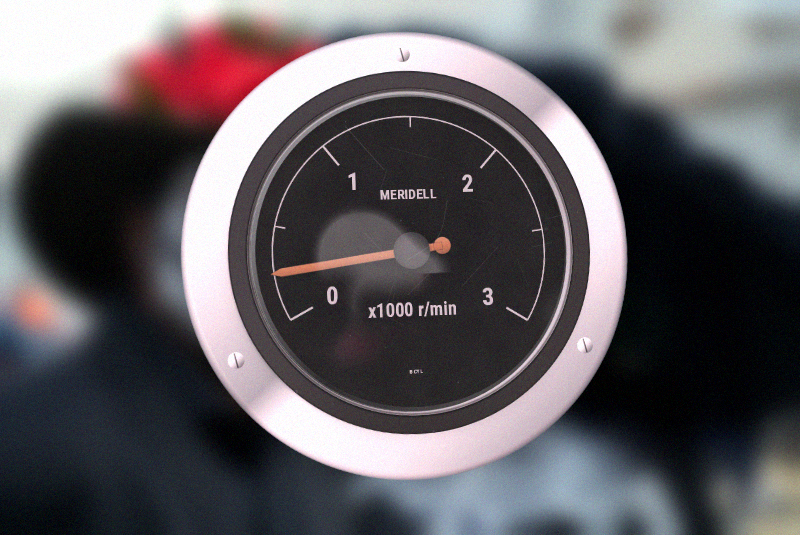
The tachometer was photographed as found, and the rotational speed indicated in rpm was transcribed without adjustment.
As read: 250 rpm
